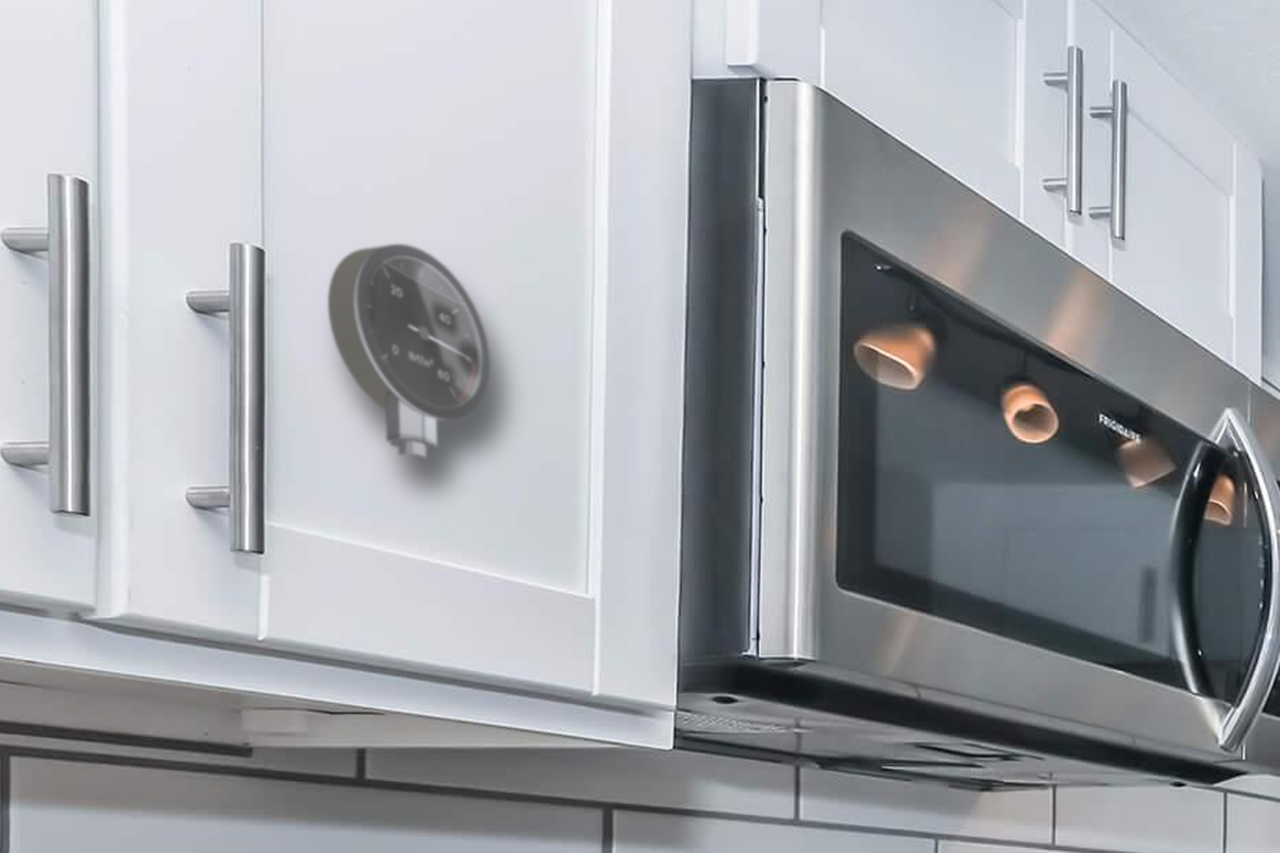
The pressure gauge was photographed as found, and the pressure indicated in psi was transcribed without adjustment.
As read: 50 psi
